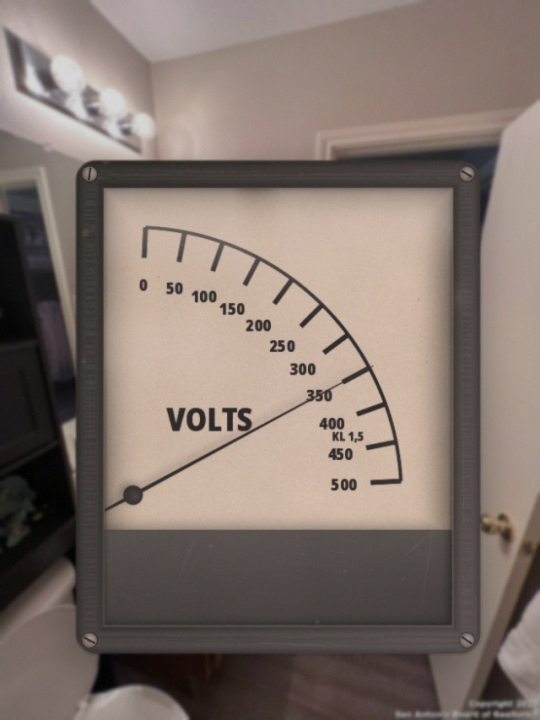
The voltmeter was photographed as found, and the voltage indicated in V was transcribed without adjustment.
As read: 350 V
